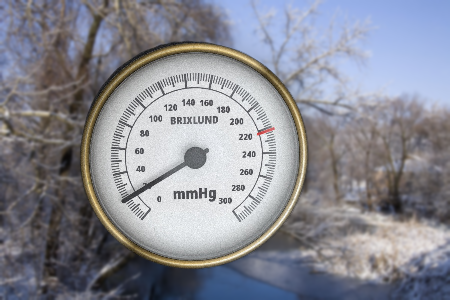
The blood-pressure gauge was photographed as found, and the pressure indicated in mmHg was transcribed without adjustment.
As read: 20 mmHg
